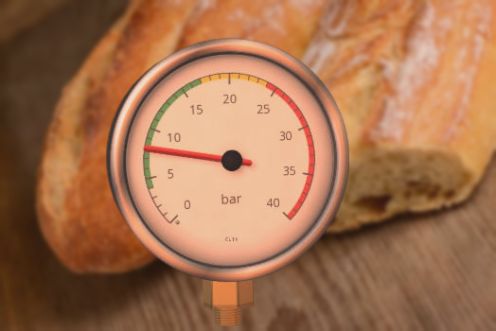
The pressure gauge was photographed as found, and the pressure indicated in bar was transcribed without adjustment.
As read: 8 bar
